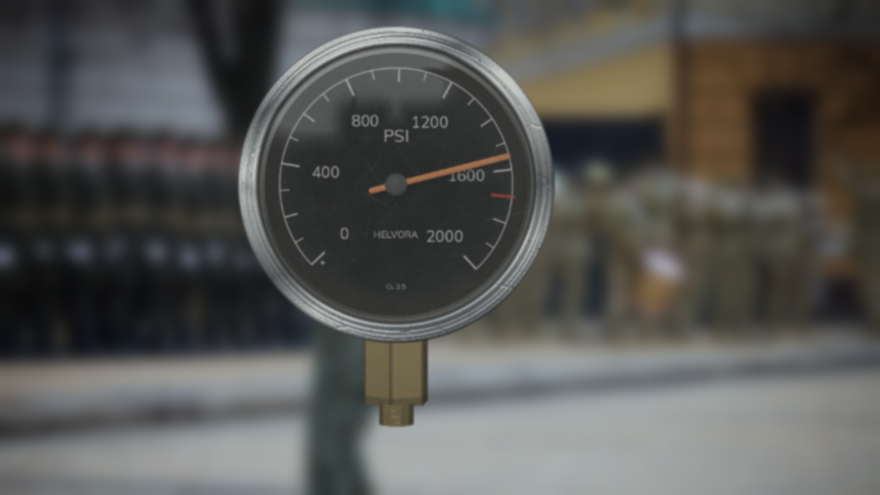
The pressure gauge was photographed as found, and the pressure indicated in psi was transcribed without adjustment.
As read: 1550 psi
